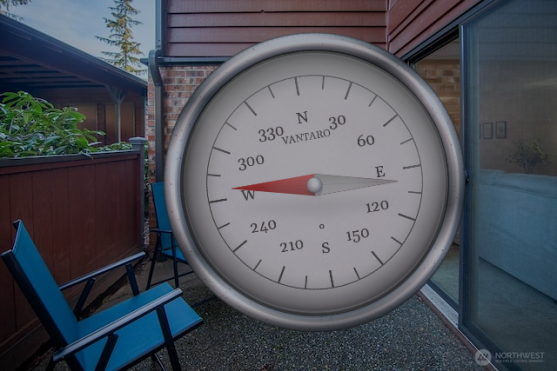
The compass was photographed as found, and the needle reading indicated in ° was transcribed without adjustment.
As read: 277.5 °
